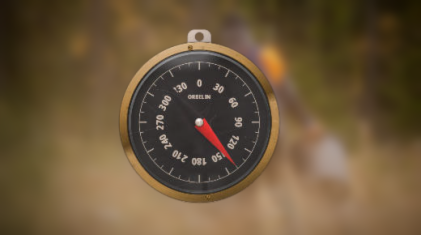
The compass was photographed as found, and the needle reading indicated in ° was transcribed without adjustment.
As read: 140 °
